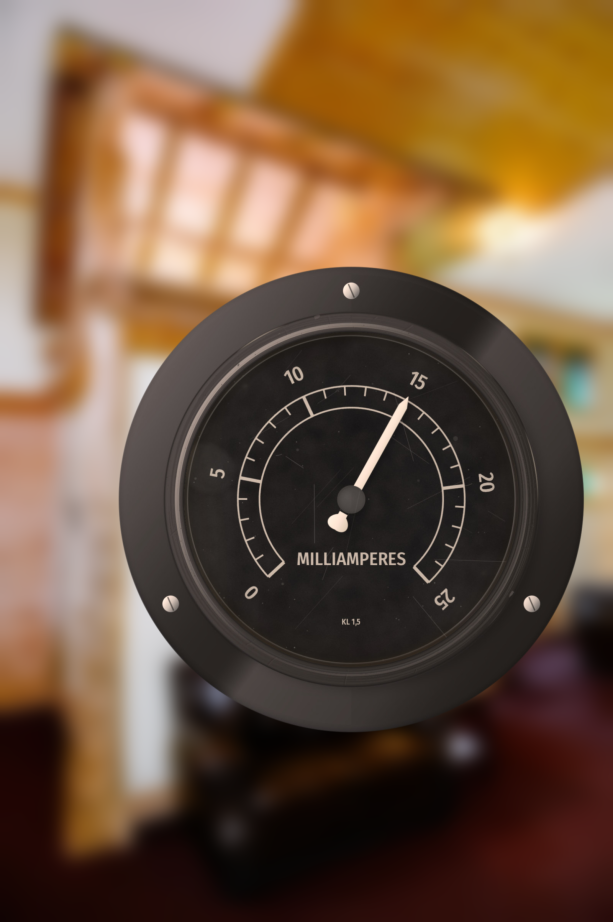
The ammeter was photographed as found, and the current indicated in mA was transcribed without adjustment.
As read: 15 mA
